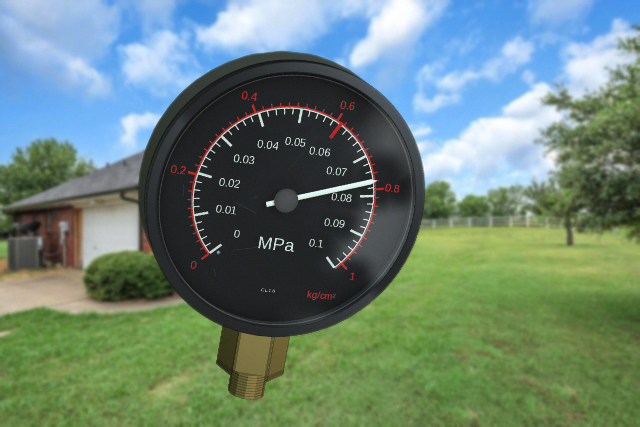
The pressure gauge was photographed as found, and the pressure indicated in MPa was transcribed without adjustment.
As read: 0.076 MPa
